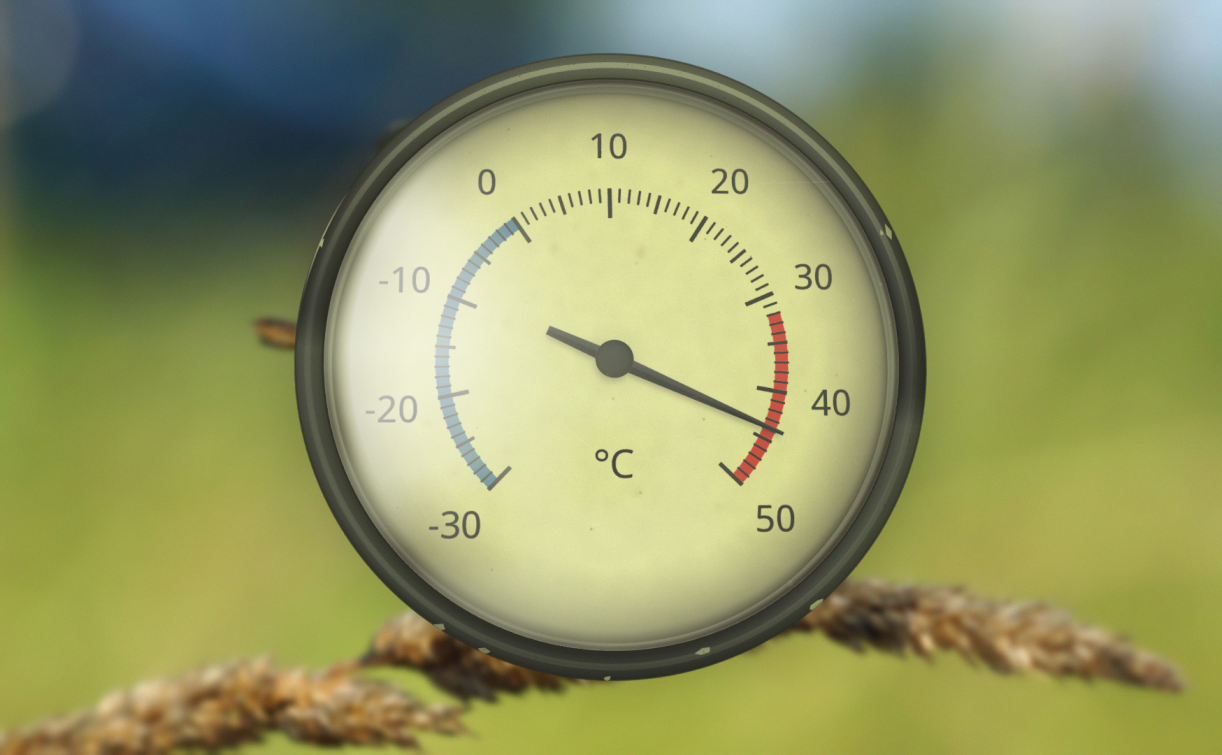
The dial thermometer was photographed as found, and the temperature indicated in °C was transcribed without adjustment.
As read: 44 °C
